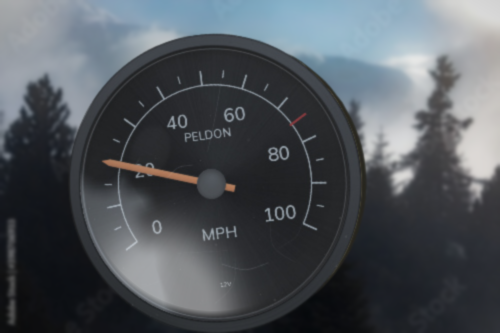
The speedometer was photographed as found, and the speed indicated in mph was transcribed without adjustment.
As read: 20 mph
